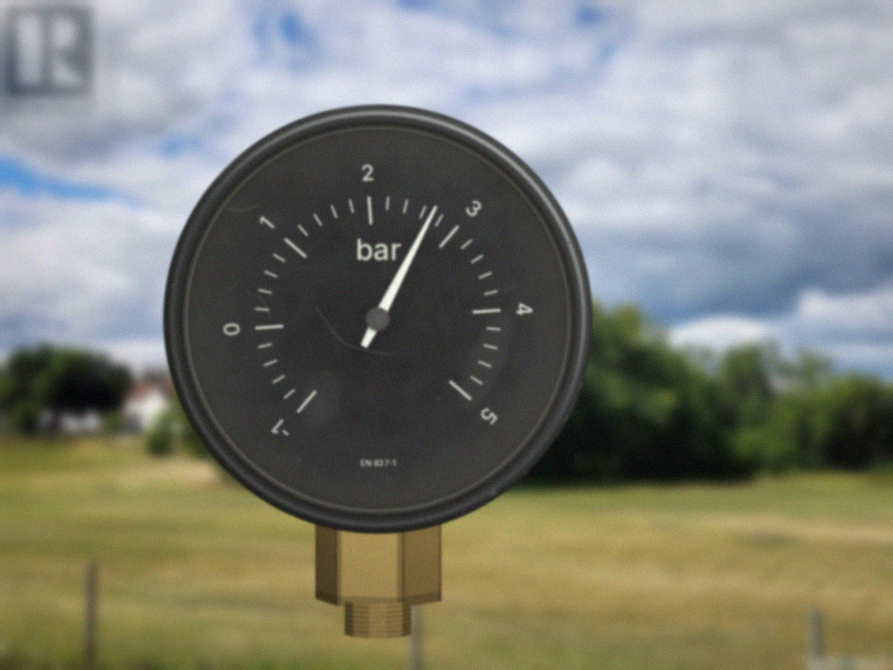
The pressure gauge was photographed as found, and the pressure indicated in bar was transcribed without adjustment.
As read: 2.7 bar
